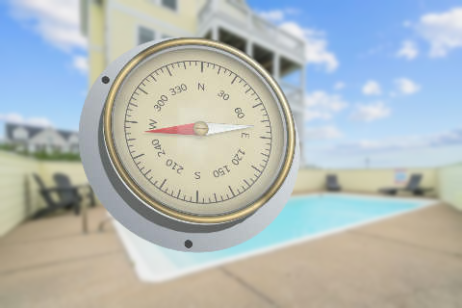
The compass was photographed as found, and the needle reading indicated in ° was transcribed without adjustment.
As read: 260 °
